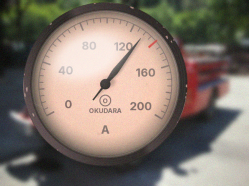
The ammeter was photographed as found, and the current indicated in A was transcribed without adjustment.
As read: 130 A
